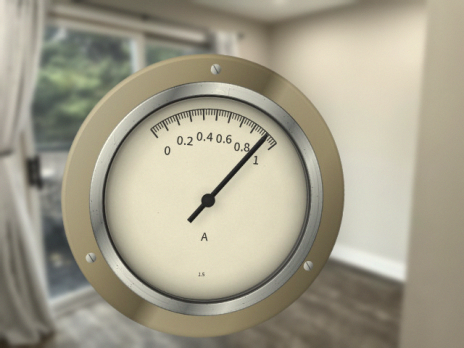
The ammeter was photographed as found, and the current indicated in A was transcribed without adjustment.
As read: 0.9 A
